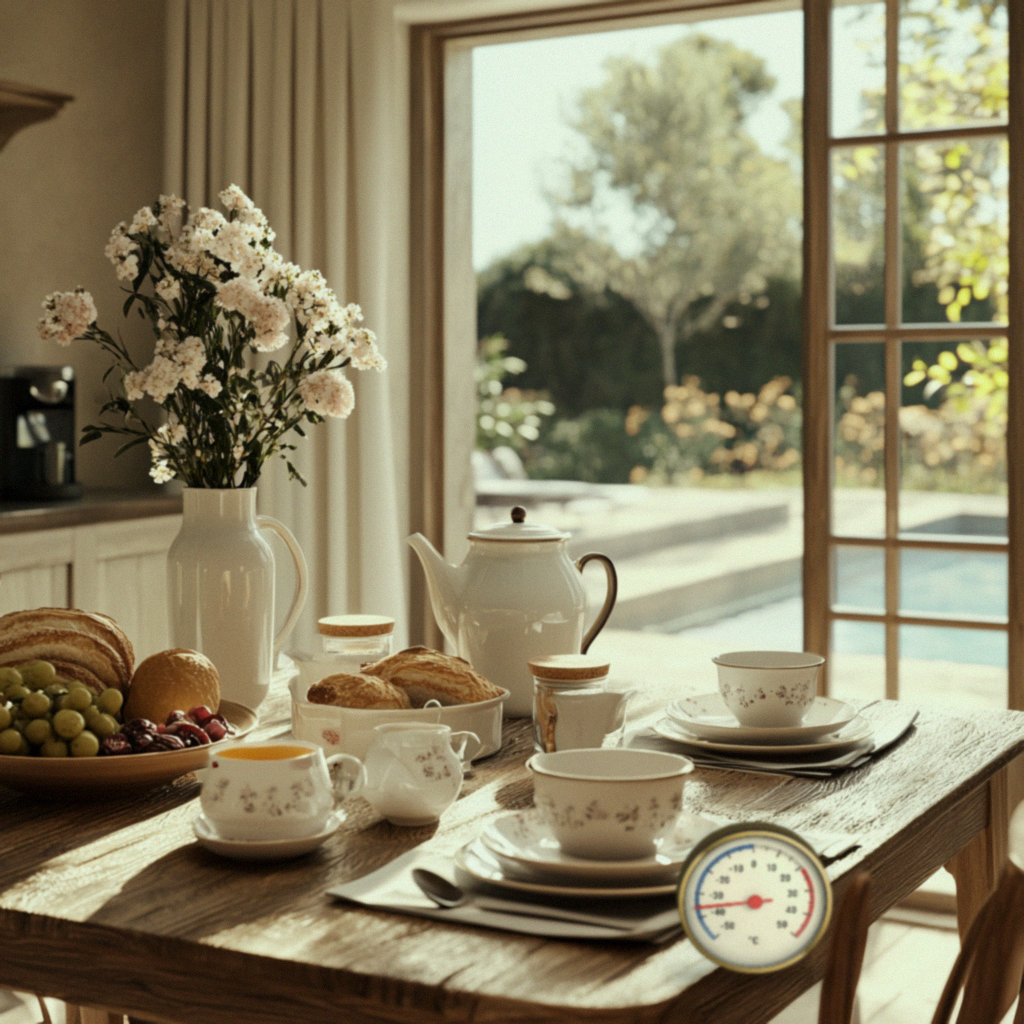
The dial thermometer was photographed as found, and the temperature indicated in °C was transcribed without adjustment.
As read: -35 °C
